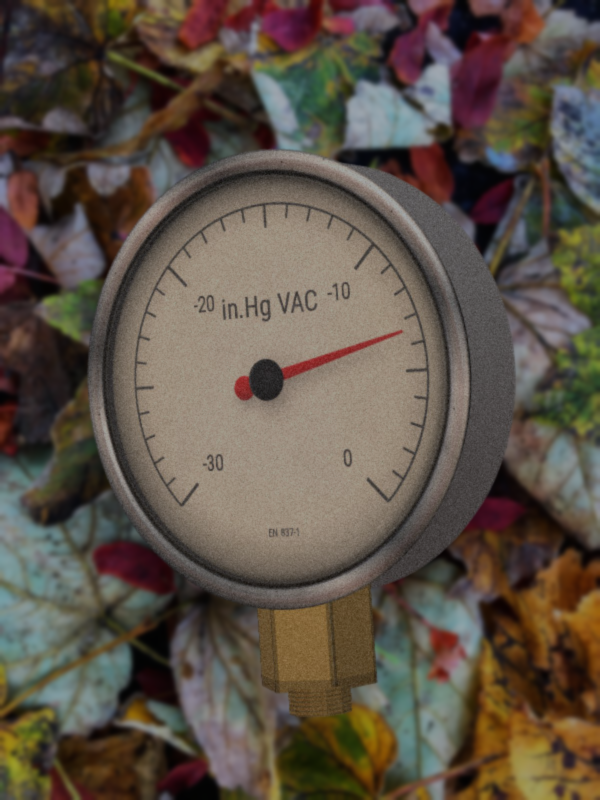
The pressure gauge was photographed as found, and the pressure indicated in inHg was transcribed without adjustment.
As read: -6.5 inHg
